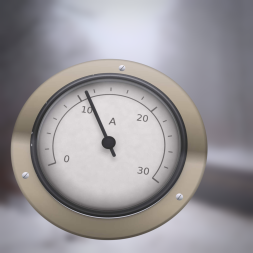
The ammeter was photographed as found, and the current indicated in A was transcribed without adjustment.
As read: 11 A
